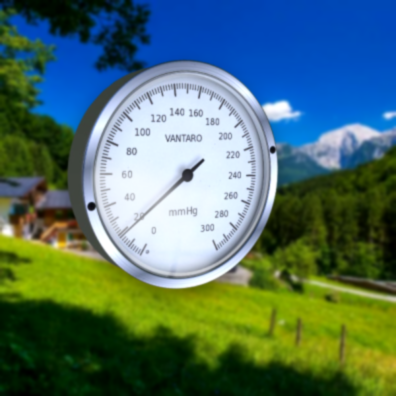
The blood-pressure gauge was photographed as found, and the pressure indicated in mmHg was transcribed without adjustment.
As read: 20 mmHg
